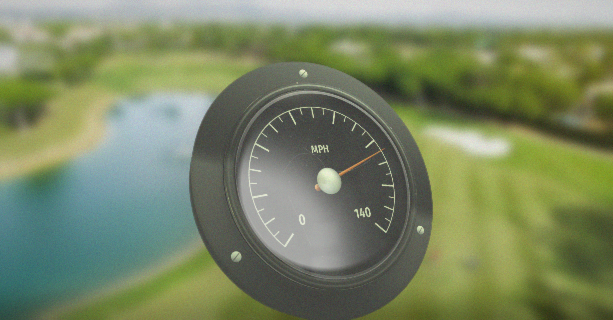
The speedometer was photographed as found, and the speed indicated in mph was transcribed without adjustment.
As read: 105 mph
